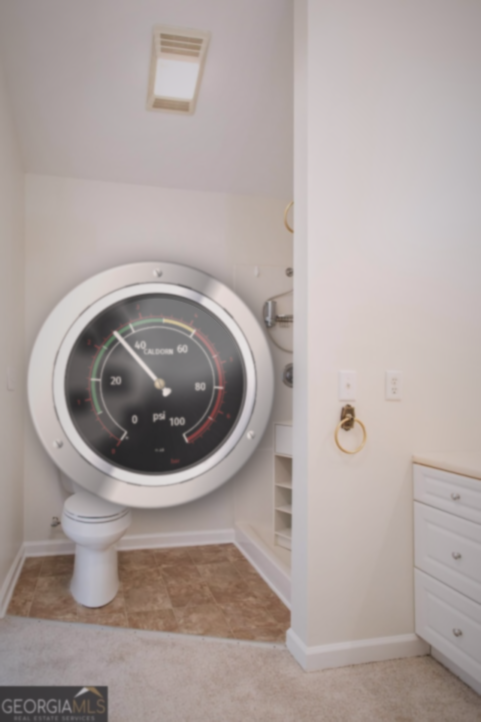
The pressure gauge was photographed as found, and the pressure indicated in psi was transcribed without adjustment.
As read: 35 psi
